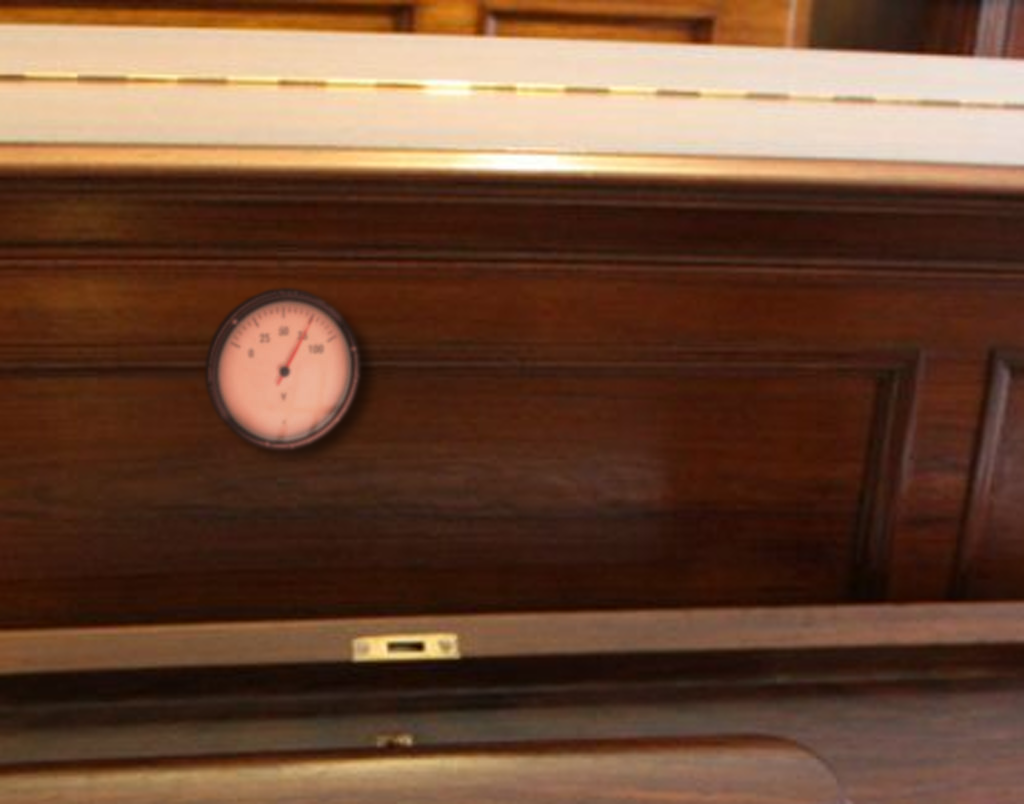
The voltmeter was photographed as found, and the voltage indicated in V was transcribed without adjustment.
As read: 75 V
